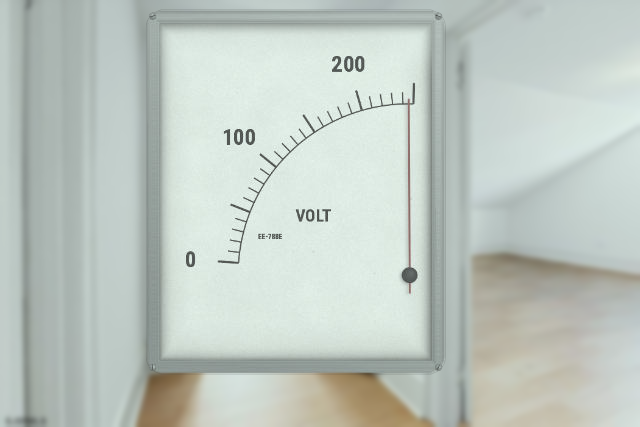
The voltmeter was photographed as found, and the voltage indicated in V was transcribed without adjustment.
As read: 245 V
